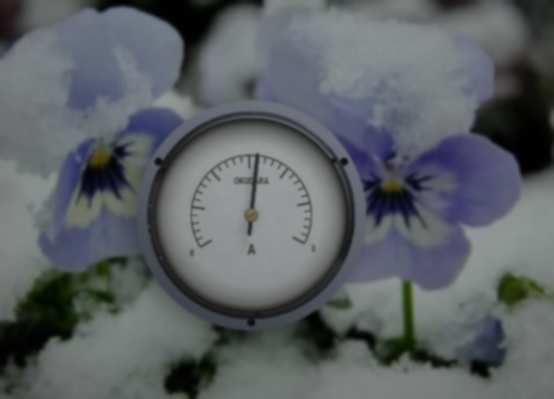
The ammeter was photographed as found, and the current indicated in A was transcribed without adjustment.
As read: 1.6 A
